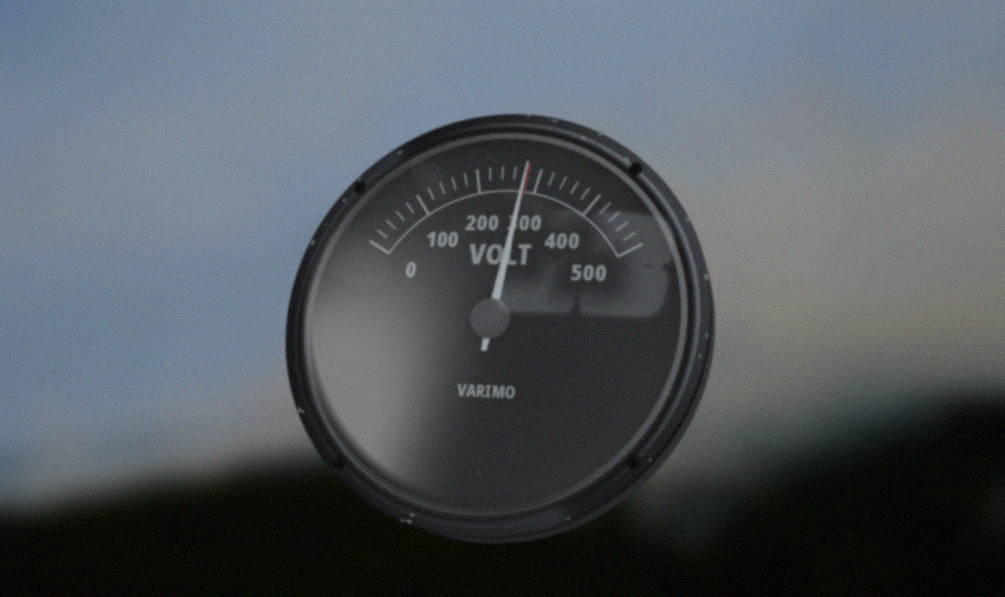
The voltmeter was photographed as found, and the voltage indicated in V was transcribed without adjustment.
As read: 280 V
